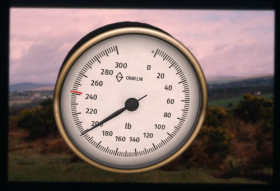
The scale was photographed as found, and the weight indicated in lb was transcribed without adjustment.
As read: 200 lb
